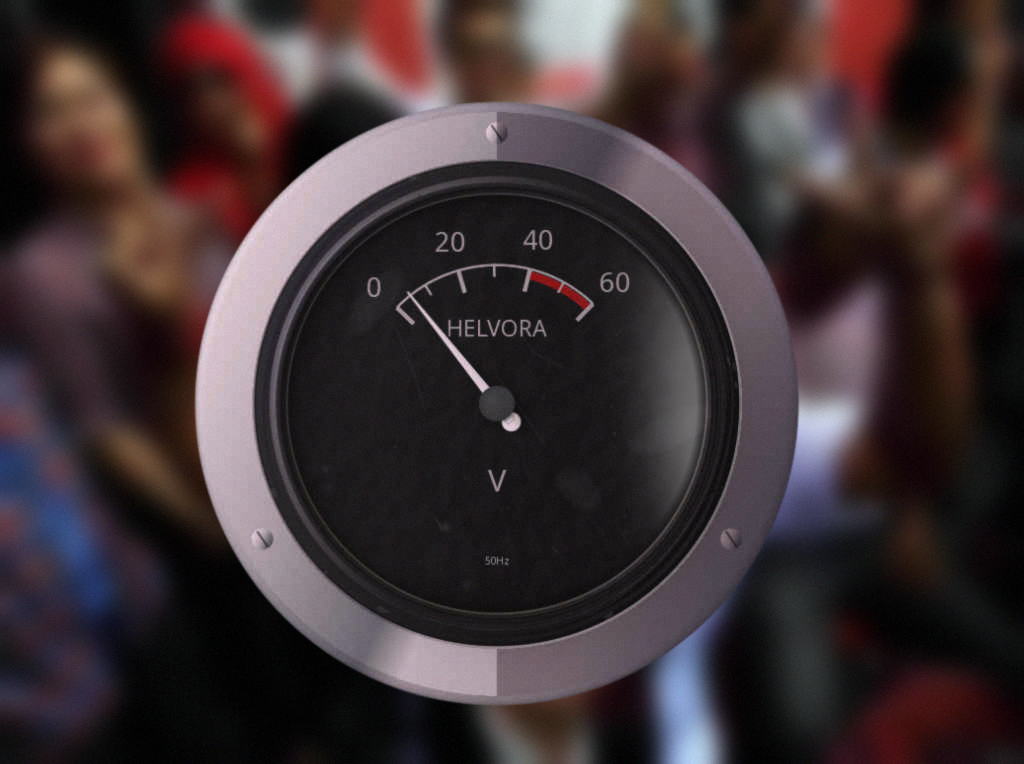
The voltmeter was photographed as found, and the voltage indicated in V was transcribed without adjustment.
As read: 5 V
